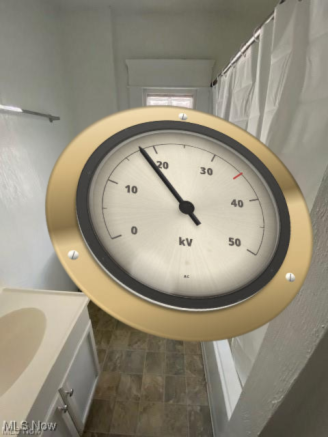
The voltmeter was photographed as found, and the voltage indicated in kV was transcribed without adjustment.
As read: 17.5 kV
